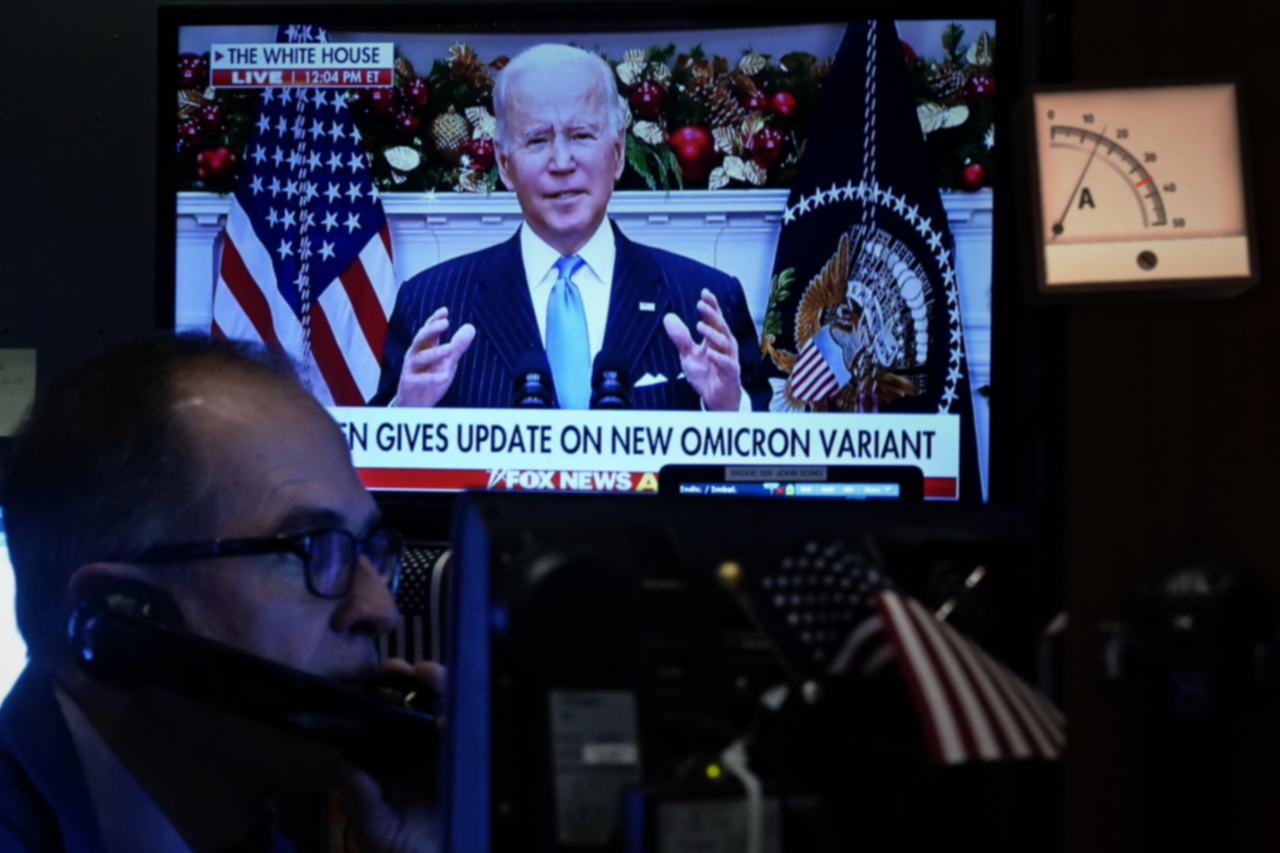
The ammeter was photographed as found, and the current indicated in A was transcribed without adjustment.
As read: 15 A
